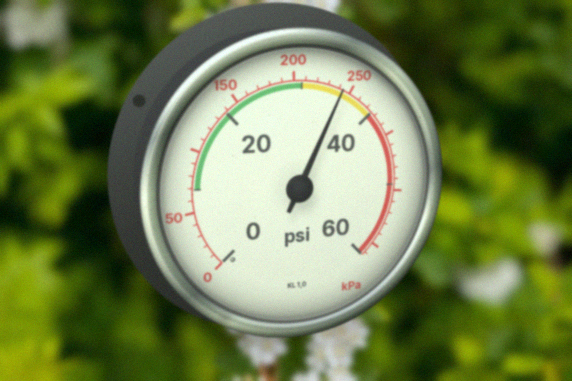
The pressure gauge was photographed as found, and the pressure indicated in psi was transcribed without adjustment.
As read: 35 psi
